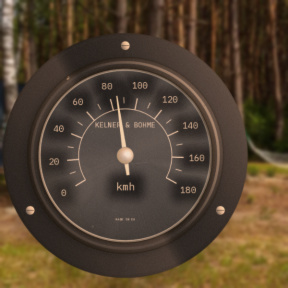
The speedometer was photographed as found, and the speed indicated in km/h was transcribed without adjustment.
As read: 85 km/h
